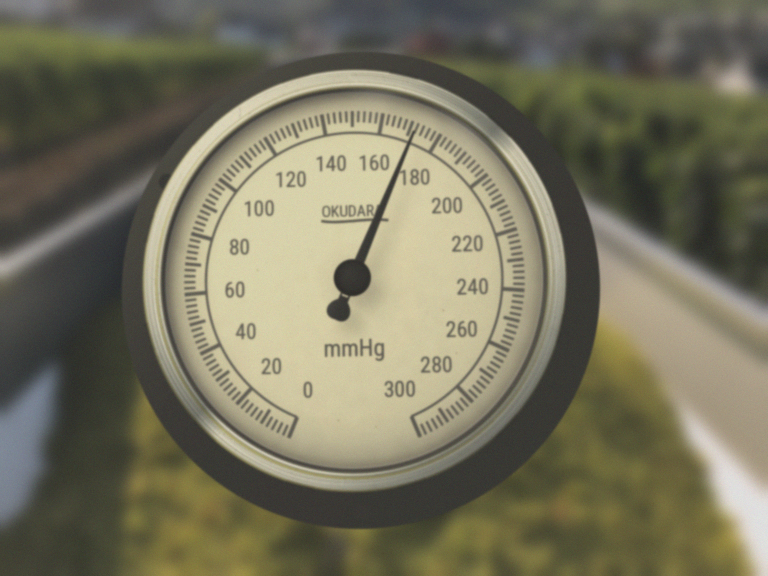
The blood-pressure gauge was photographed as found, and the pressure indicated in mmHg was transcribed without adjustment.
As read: 172 mmHg
